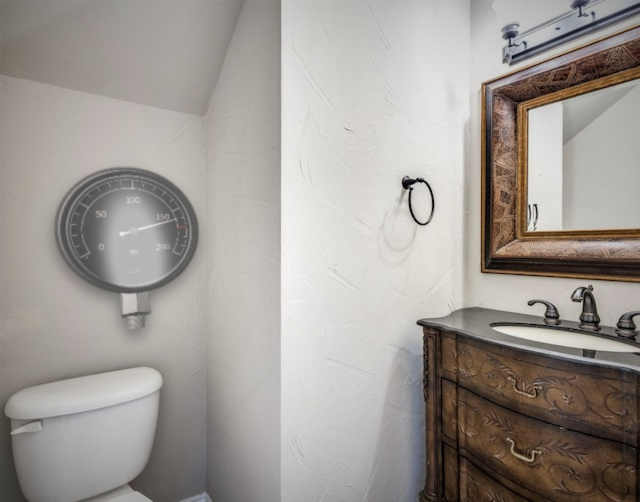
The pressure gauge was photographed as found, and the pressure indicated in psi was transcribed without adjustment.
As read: 160 psi
